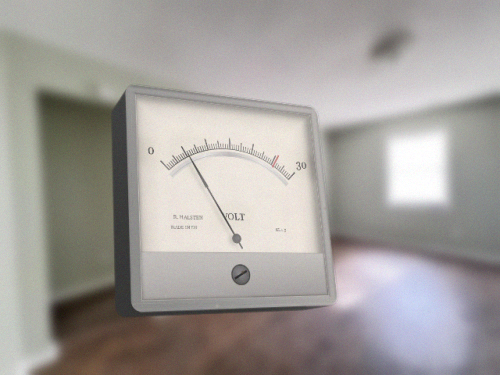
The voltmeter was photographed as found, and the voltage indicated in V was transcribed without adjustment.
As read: 5 V
